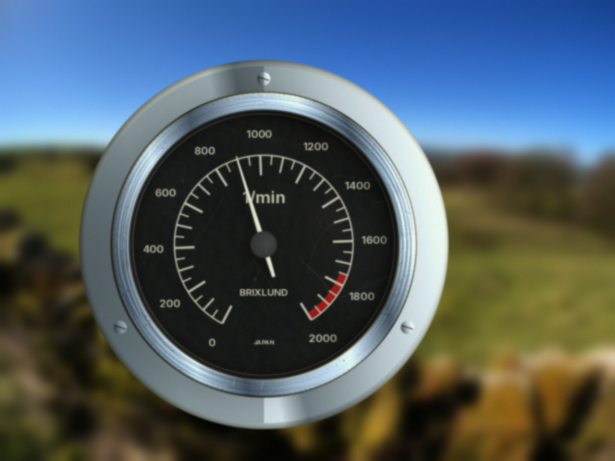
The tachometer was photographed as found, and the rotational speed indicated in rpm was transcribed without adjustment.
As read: 900 rpm
